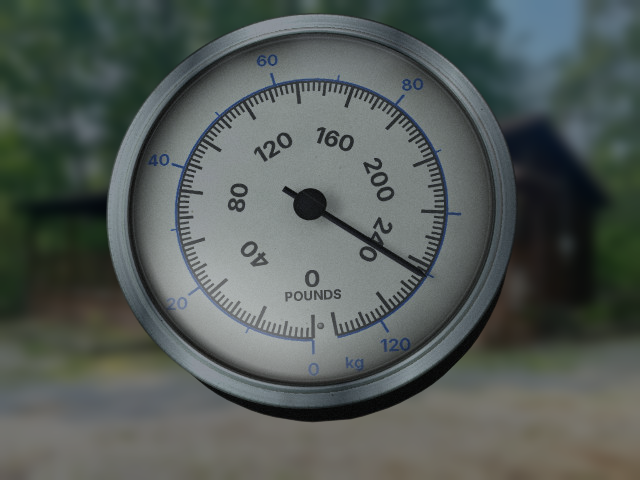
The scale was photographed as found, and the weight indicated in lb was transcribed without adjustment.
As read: 244 lb
